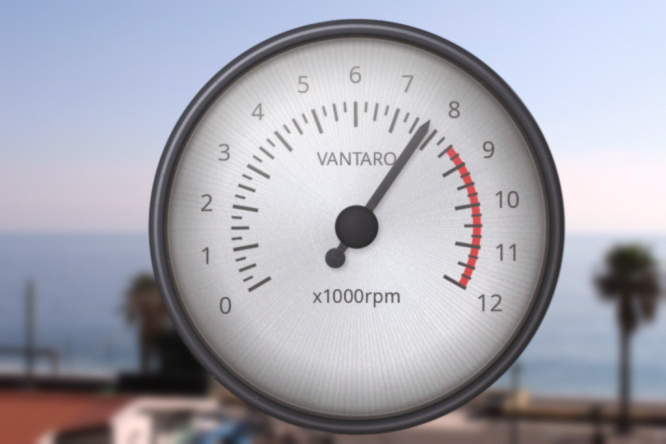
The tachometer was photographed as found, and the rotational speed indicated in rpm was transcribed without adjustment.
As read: 7750 rpm
